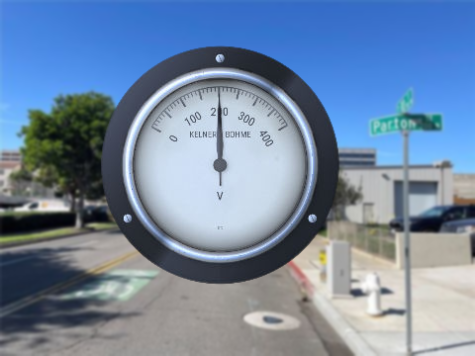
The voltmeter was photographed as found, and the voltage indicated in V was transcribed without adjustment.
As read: 200 V
